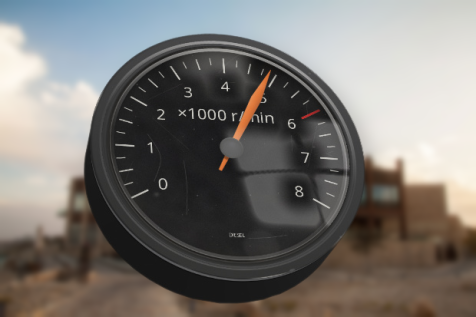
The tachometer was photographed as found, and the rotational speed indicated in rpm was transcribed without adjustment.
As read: 4875 rpm
